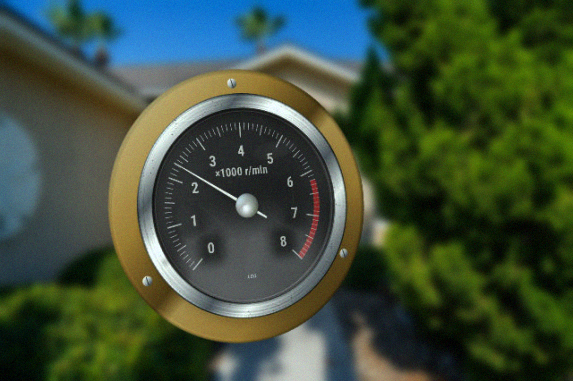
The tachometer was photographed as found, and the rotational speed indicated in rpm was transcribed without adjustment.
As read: 2300 rpm
